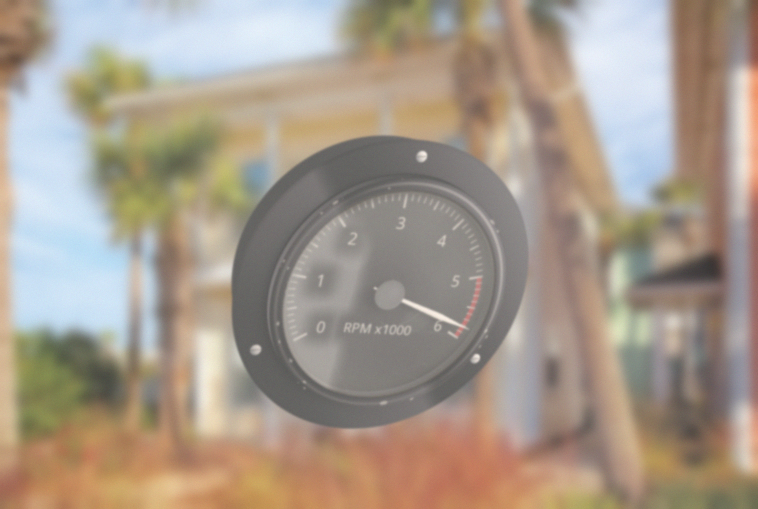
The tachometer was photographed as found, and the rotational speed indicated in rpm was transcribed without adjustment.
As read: 5800 rpm
